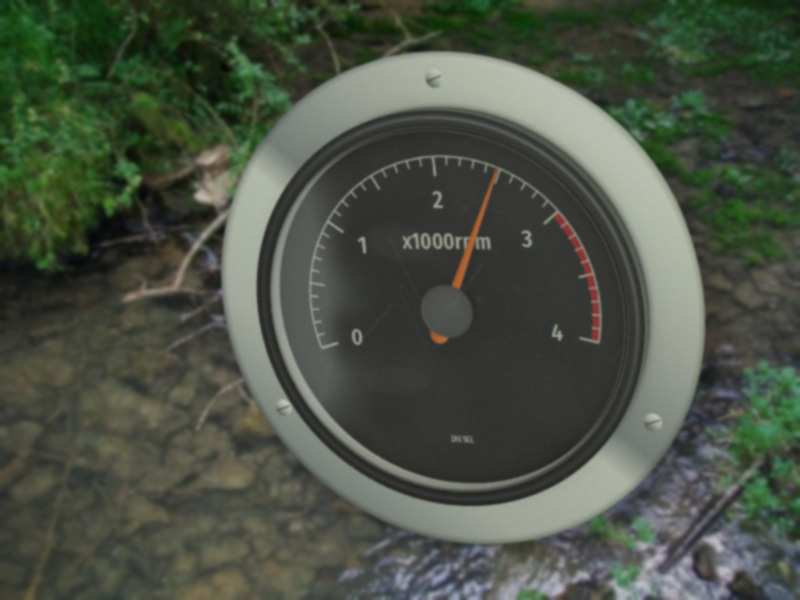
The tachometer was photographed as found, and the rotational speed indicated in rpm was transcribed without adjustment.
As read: 2500 rpm
